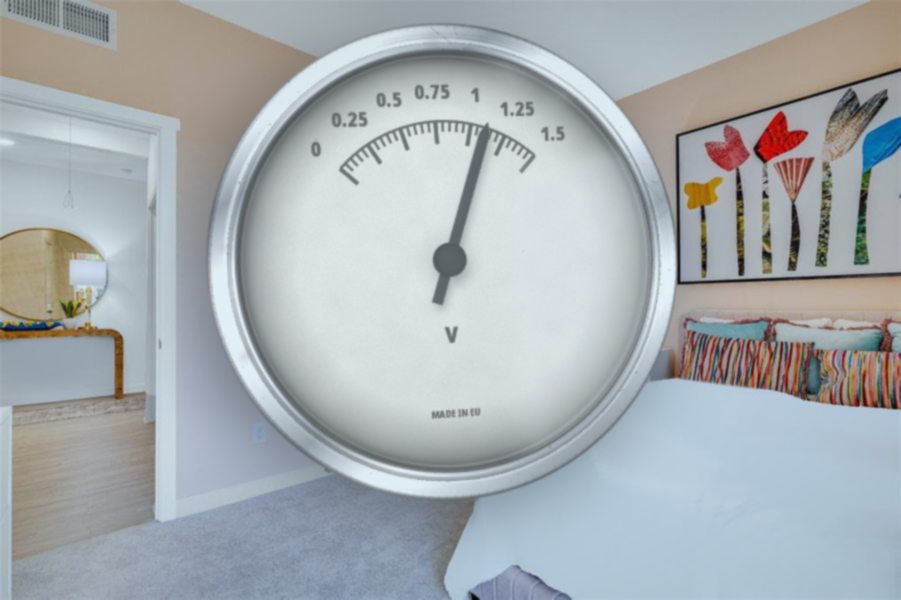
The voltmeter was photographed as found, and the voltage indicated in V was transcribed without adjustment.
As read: 1.1 V
